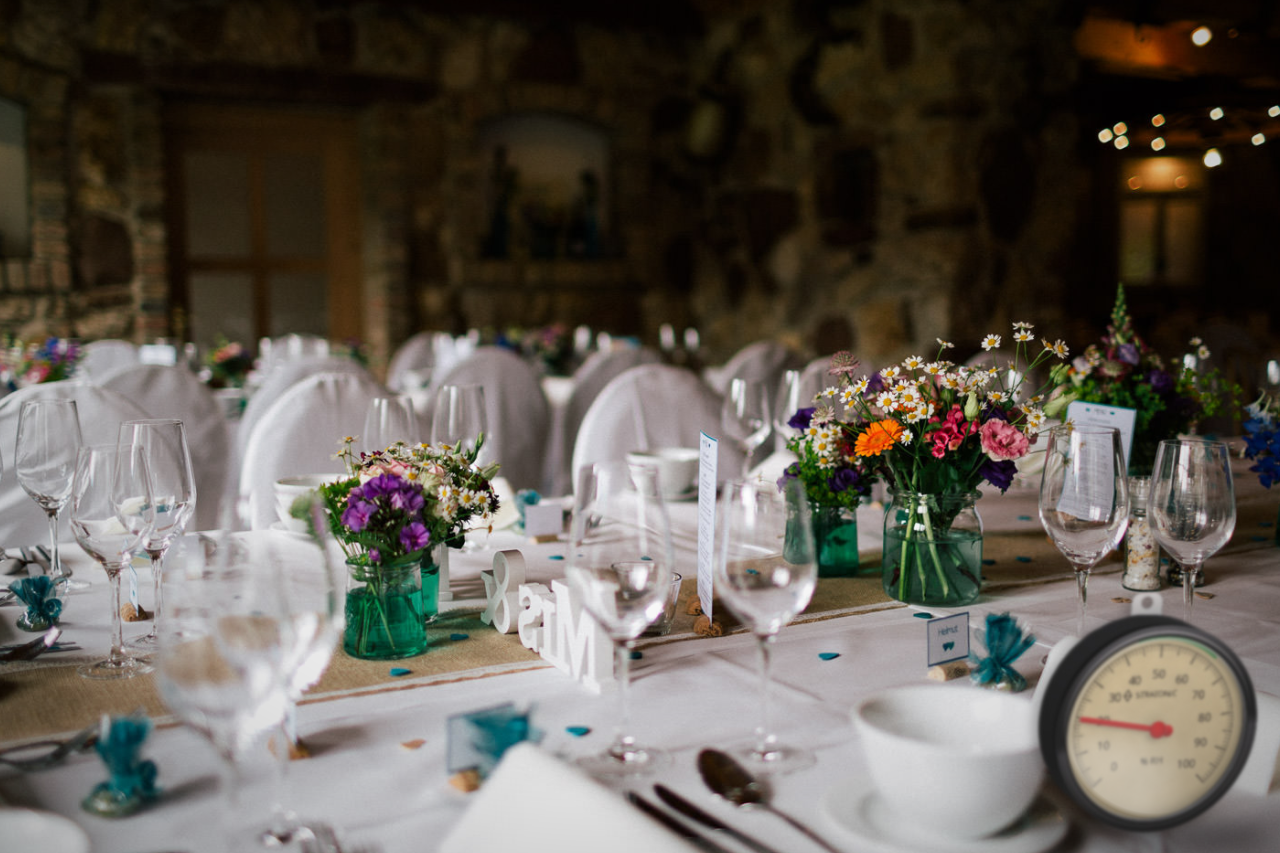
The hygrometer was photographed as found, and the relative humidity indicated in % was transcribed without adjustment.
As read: 20 %
